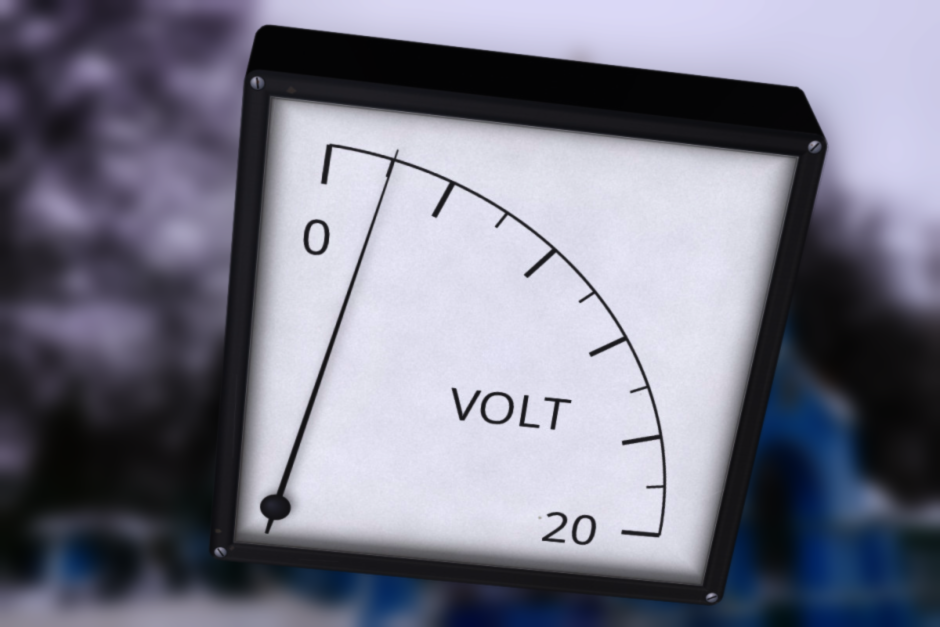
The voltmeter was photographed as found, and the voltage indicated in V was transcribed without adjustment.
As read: 2 V
